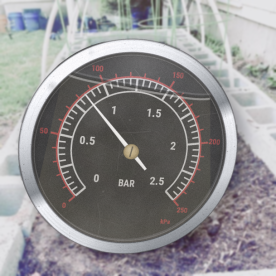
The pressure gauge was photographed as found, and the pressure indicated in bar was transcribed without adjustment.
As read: 0.85 bar
